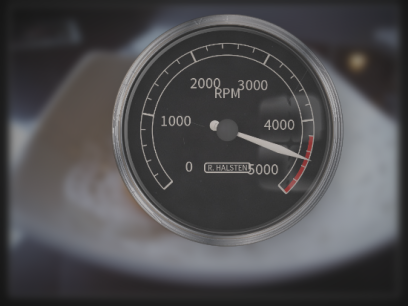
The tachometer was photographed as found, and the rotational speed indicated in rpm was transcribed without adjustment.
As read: 4500 rpm
